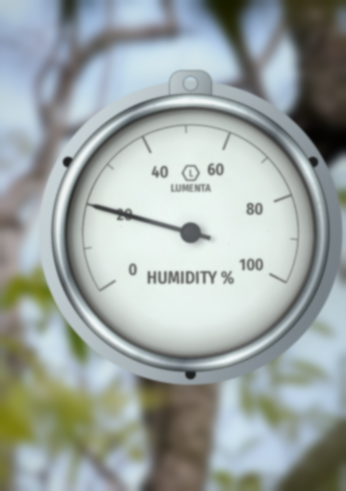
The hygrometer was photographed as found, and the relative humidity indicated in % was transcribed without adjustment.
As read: 20 %
